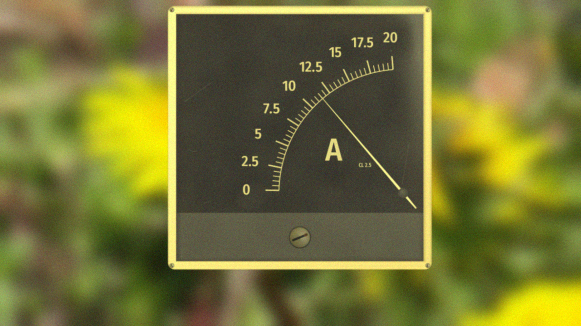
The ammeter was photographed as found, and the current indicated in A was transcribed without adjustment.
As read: 11.5 A
